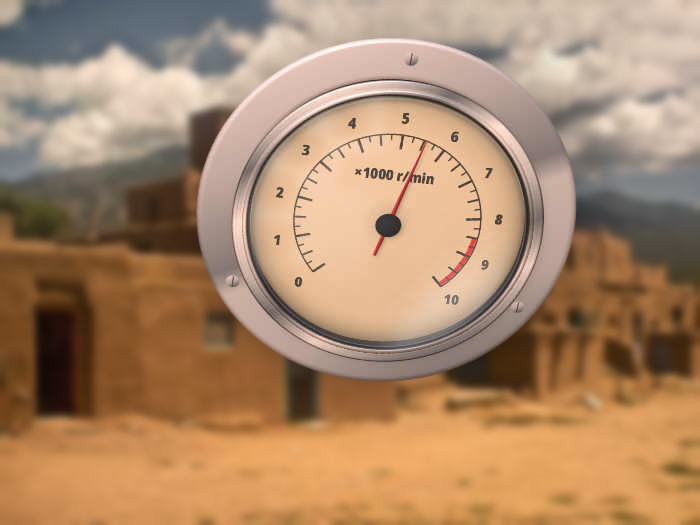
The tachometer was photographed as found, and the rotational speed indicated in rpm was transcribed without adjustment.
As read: 5500 rpm
